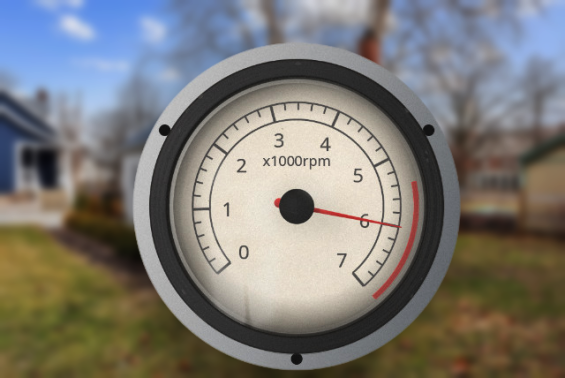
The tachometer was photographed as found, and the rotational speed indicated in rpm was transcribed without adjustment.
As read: 6000 rpm
